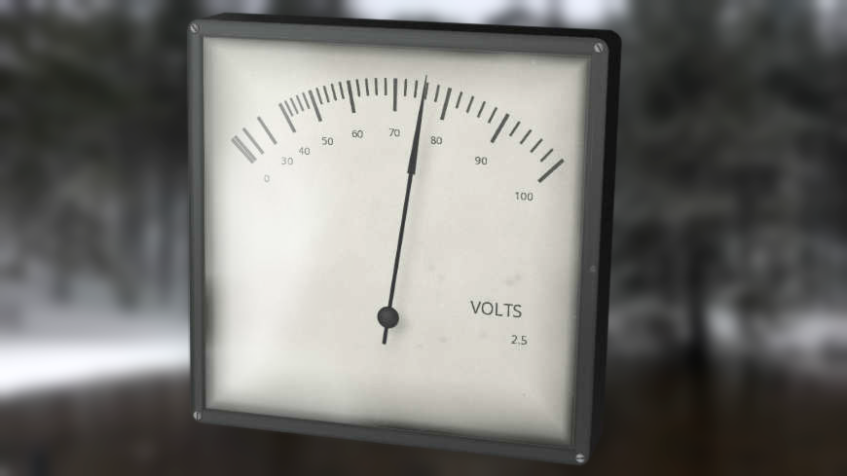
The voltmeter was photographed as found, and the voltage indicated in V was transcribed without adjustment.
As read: 76 V
